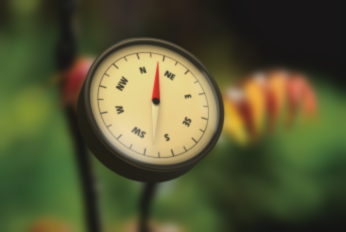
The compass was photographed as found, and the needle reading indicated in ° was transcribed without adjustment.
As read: 22.5 °
